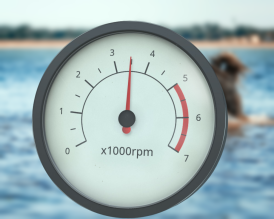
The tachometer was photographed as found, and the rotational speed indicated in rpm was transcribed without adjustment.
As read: 3500 rpm
